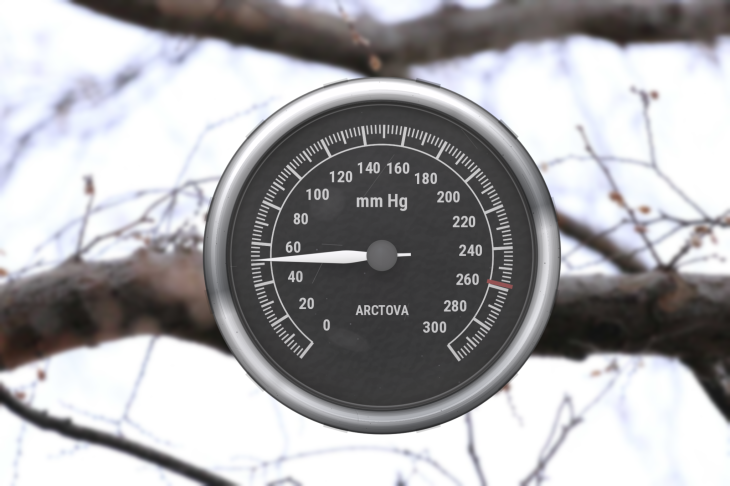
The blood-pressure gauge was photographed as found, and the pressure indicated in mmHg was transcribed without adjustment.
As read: 52 mmHg
